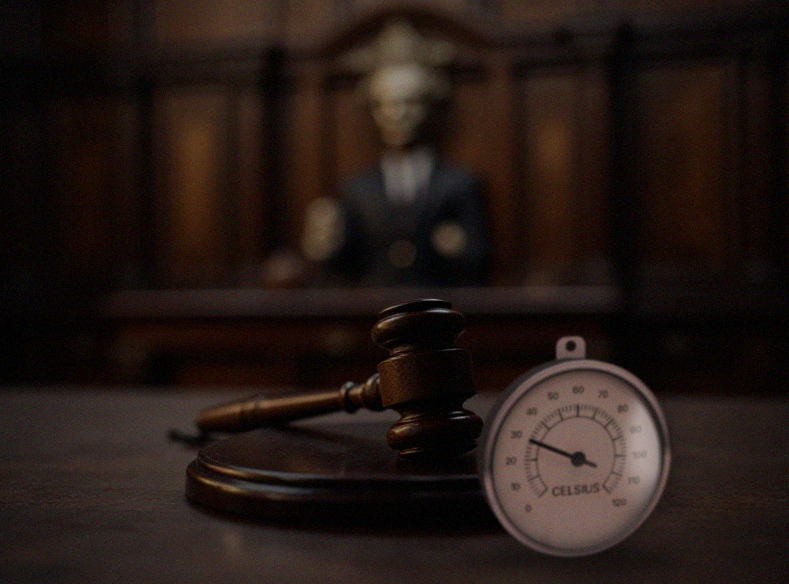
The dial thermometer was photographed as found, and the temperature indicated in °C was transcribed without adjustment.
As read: 30 °C
